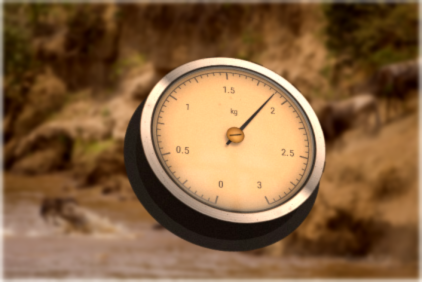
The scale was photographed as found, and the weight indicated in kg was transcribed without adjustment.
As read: 1.9 kg
